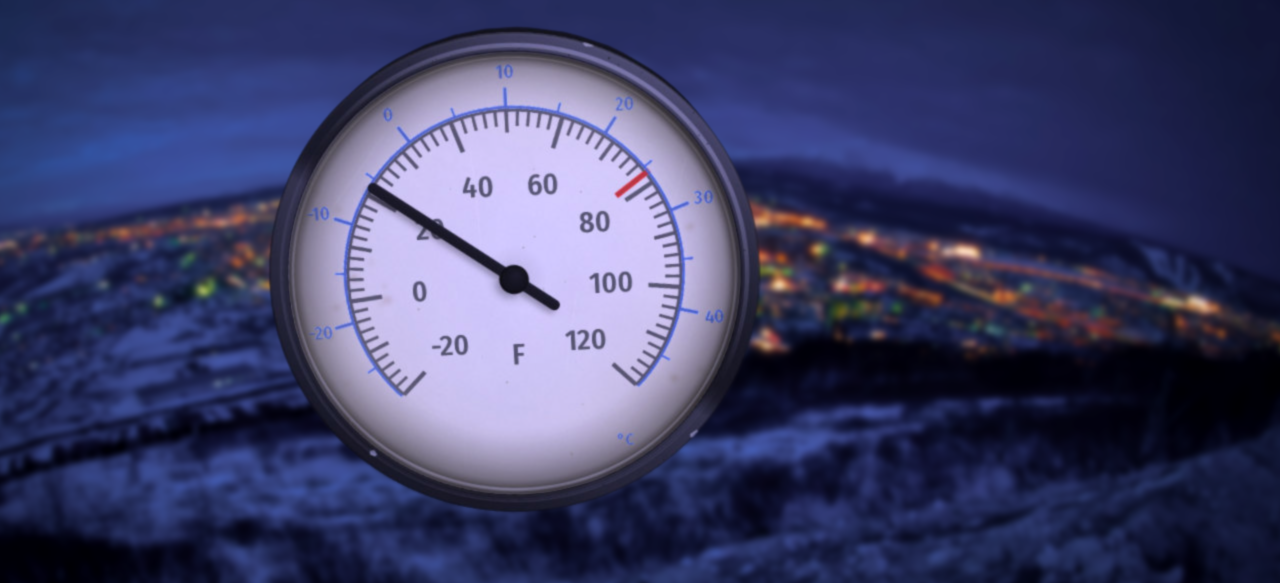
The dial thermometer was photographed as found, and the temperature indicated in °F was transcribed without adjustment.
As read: 22 °F
